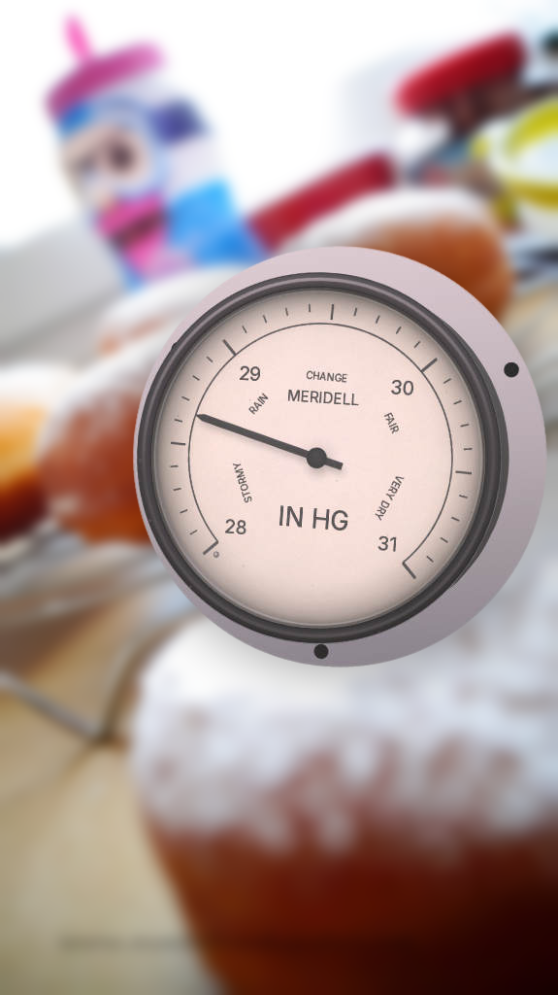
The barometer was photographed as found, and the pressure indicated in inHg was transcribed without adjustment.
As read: 28.65 inHg
